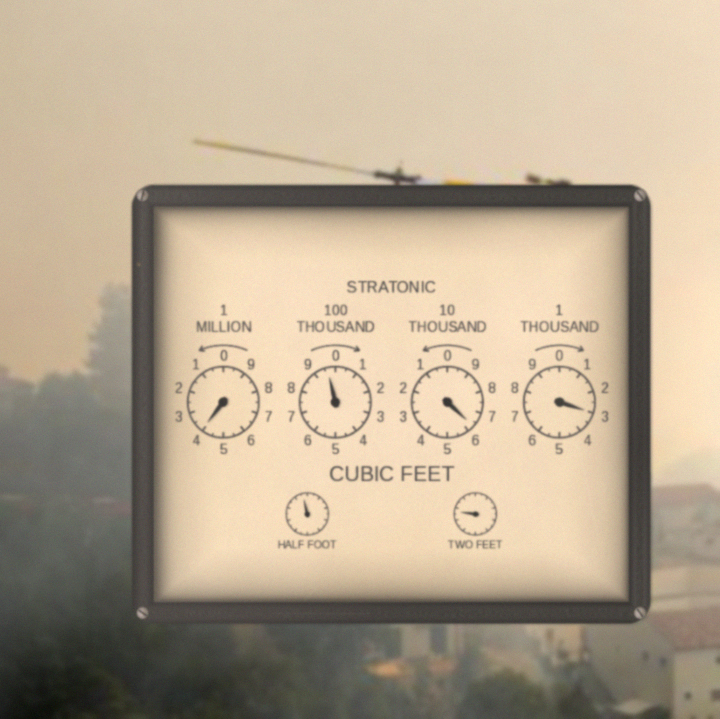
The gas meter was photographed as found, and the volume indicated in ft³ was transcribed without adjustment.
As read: 396300 ft³
